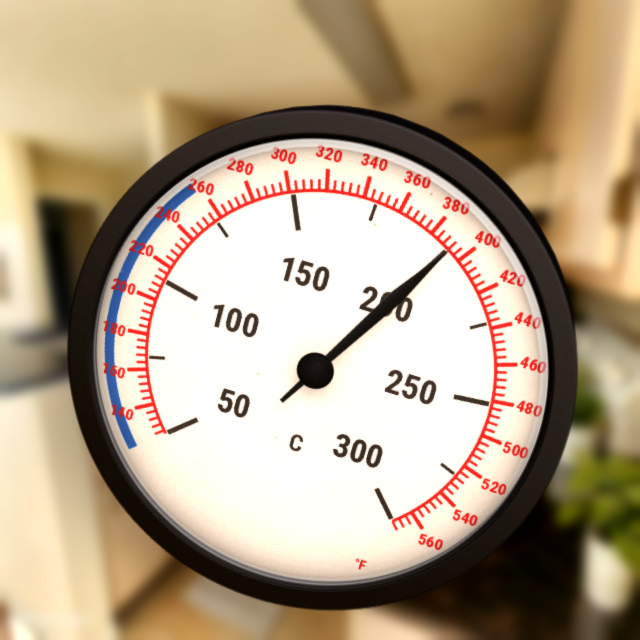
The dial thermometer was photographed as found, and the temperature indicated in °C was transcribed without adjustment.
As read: 200 °C
